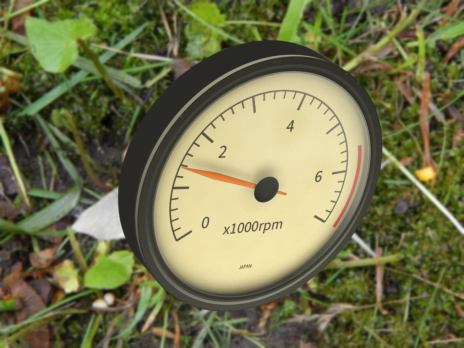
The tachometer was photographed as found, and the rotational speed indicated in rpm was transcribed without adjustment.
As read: 1400 rpm
